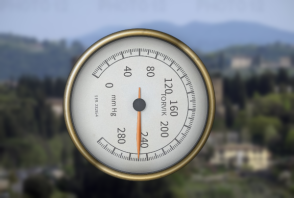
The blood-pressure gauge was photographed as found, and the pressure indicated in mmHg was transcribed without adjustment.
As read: 250 mmHg
